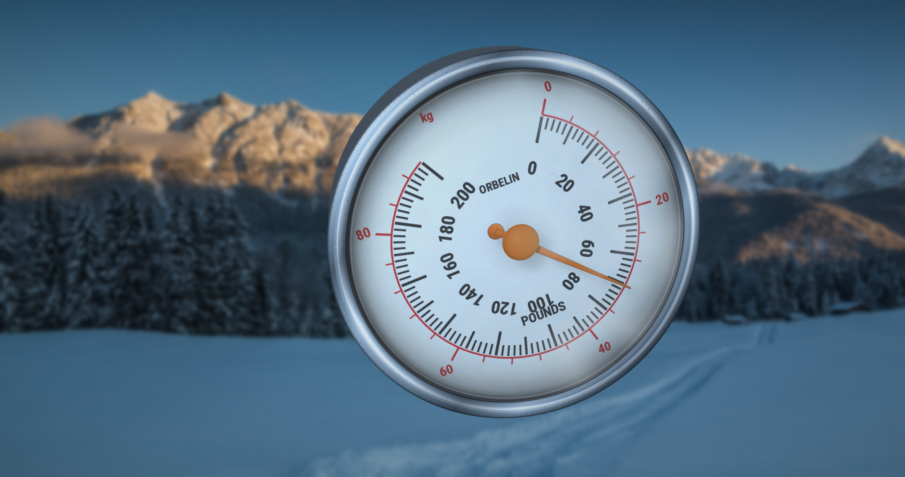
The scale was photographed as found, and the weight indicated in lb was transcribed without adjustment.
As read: 70 lb
